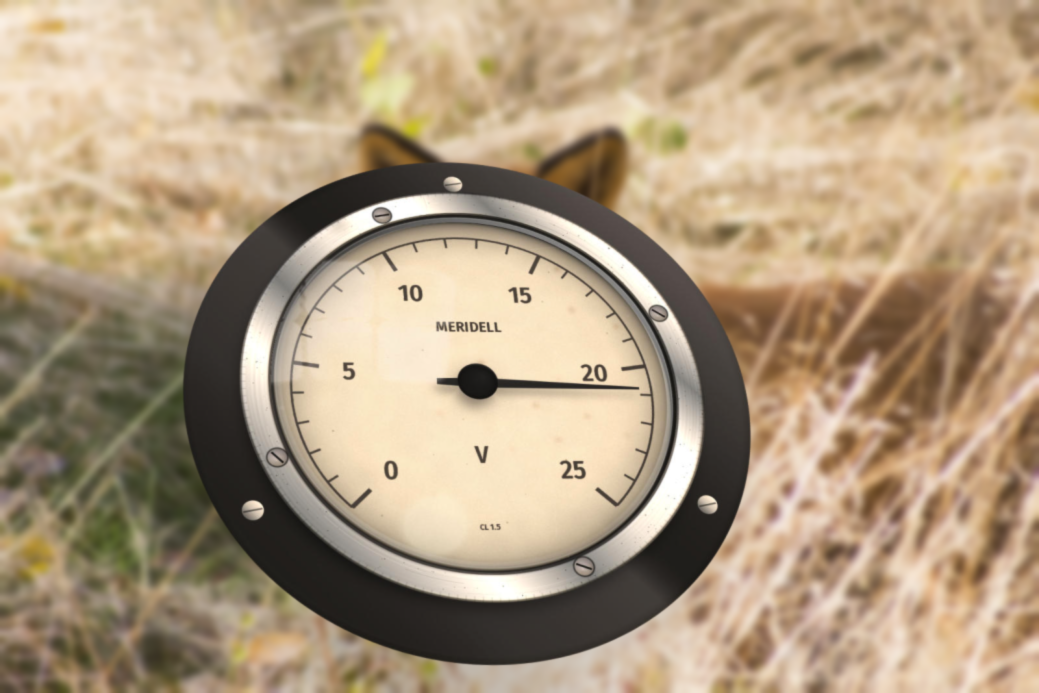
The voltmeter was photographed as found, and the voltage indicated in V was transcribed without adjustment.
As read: 21 V
